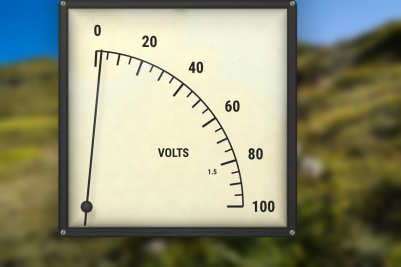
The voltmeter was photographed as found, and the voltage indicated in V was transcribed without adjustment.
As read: 2.5 V
